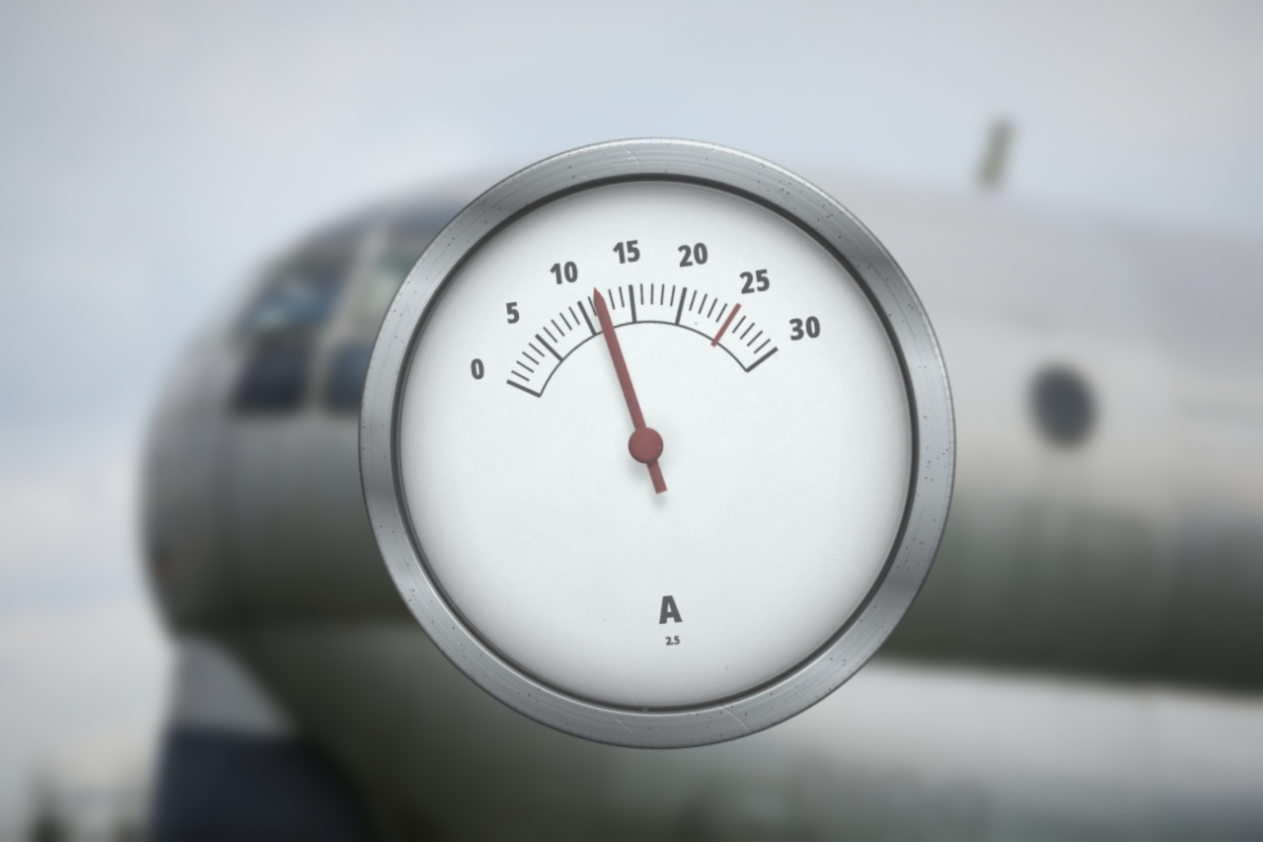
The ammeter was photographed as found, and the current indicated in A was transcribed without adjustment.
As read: 12 A
